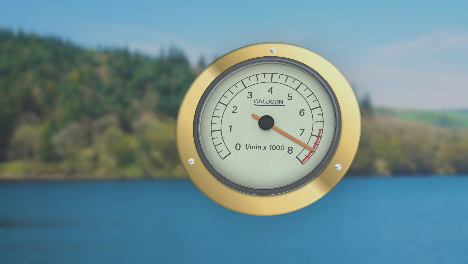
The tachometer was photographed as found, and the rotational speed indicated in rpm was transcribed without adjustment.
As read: 7500 rpm
